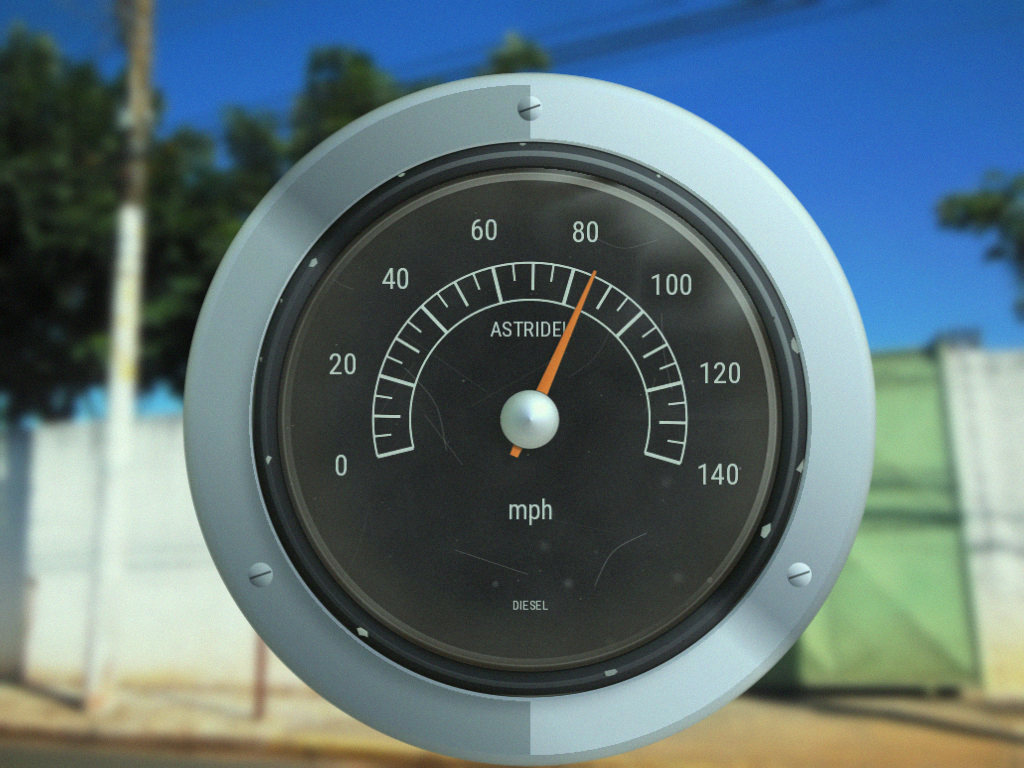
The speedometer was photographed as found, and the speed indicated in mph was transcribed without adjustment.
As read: 85 mph
